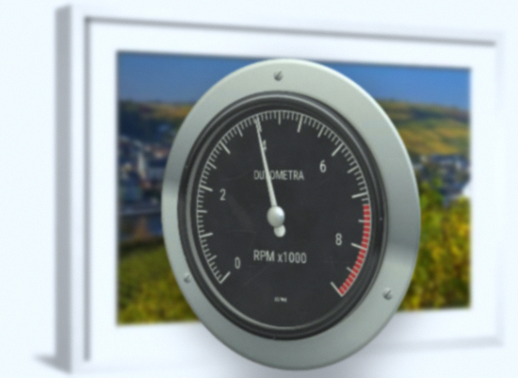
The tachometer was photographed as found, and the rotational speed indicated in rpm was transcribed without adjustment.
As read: 4000 rpm
